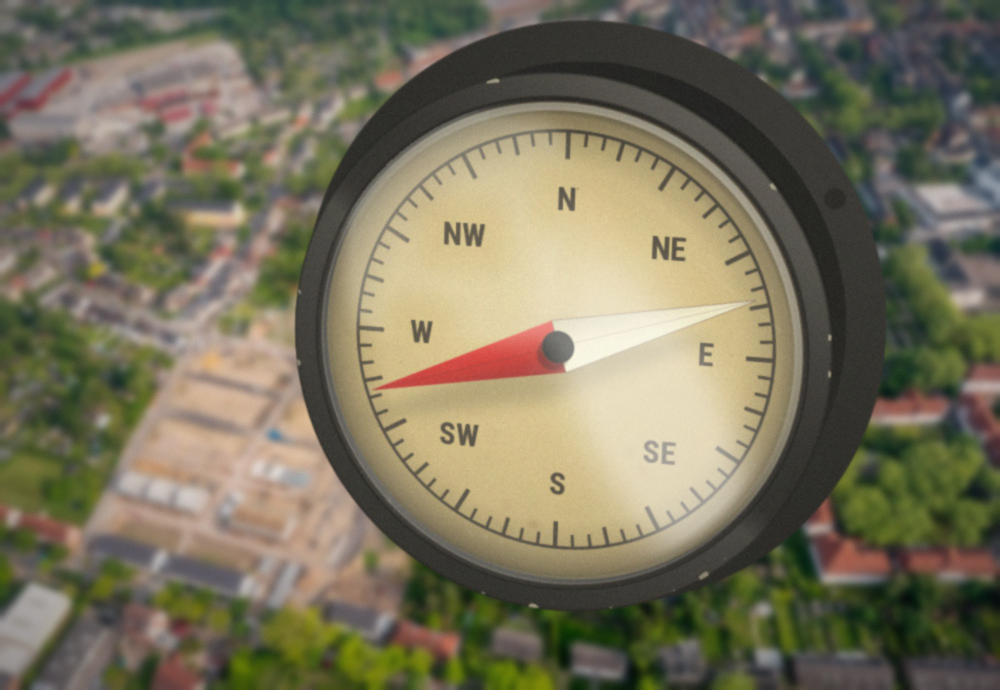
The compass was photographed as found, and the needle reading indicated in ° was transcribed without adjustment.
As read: 252.5 °
